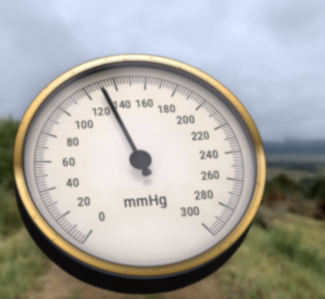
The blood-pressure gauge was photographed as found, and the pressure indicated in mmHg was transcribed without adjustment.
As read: 130 mmHg
